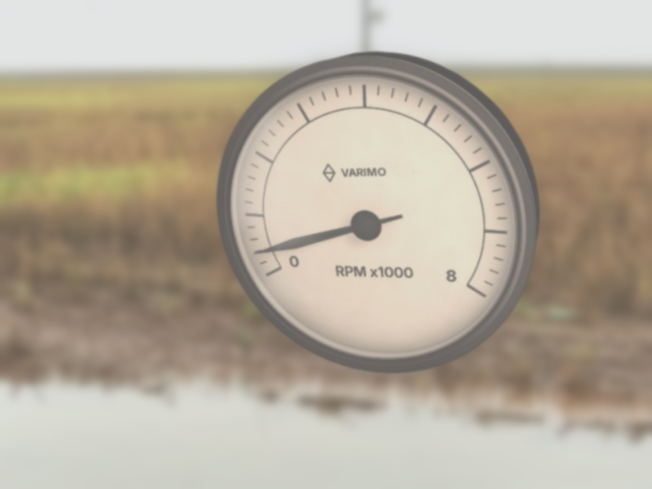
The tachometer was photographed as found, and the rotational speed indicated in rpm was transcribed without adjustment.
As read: 400 rpm
